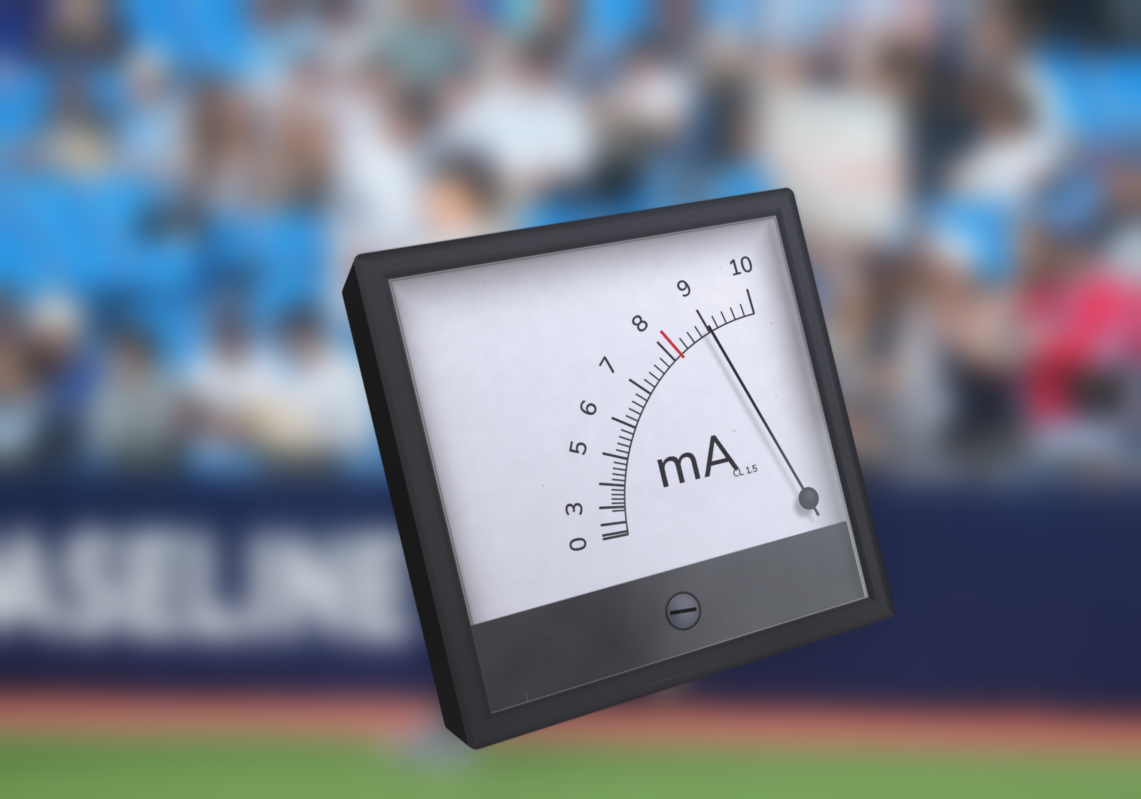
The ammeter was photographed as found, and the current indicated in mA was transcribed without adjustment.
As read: 9 mA
